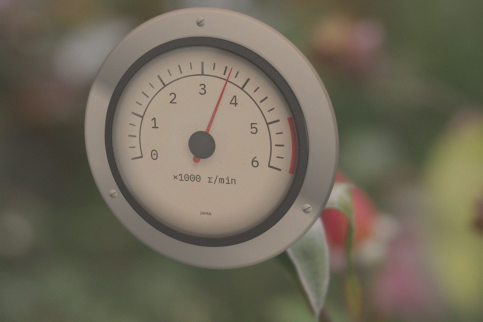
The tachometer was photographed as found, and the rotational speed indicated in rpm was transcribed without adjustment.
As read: 3625 rpm
